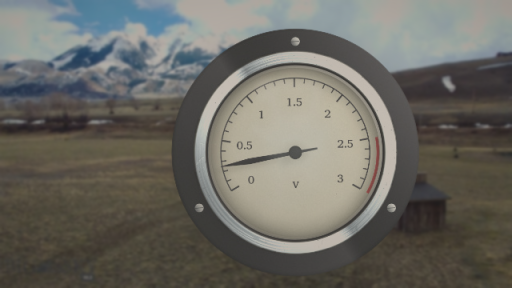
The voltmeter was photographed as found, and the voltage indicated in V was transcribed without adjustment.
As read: 0.25 V
